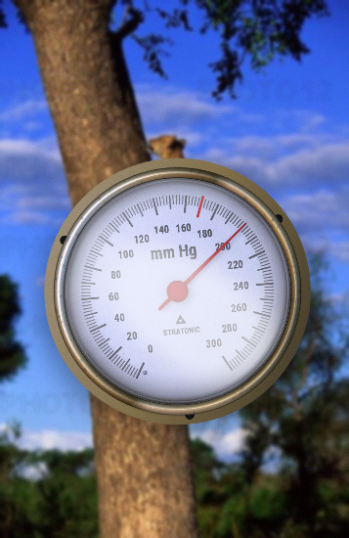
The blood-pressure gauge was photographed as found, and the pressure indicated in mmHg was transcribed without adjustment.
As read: 200 mmHg
